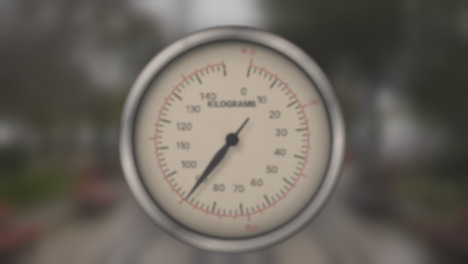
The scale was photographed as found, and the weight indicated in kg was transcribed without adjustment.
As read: 90 kg
